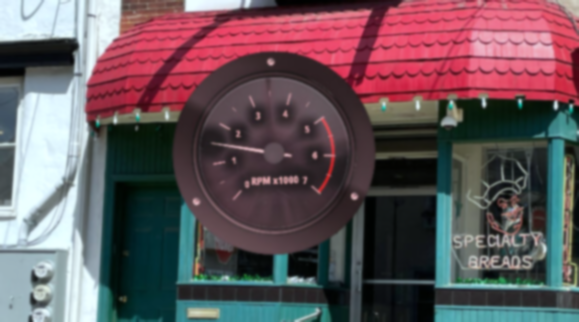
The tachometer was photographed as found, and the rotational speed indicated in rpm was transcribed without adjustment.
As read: 1500 rpm
